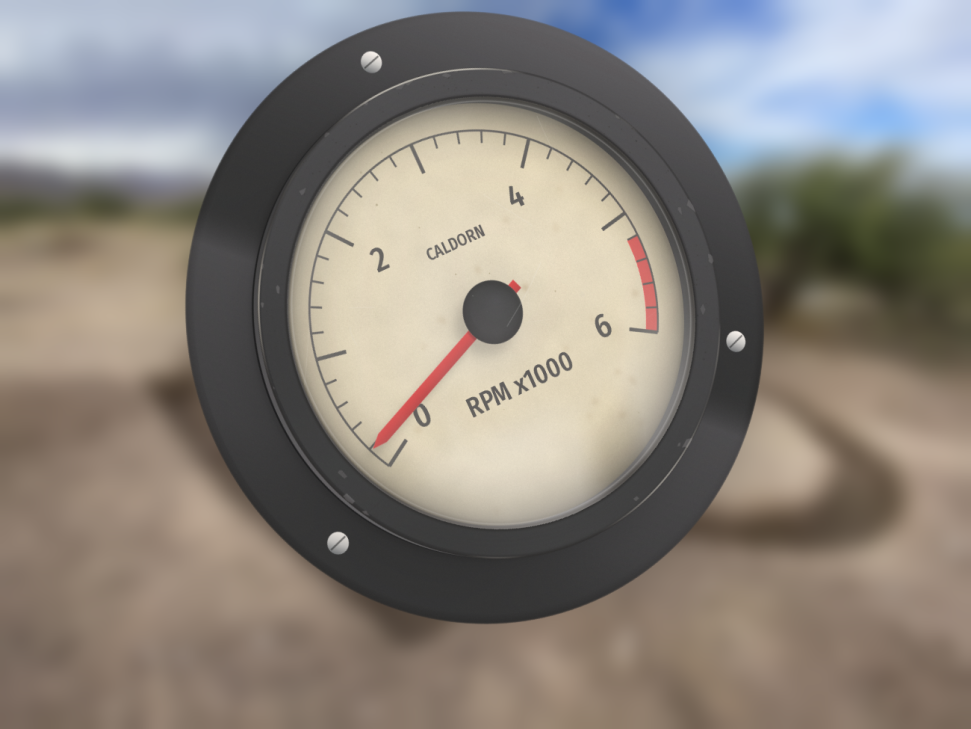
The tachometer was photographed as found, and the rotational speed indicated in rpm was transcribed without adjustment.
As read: 200 rpm
